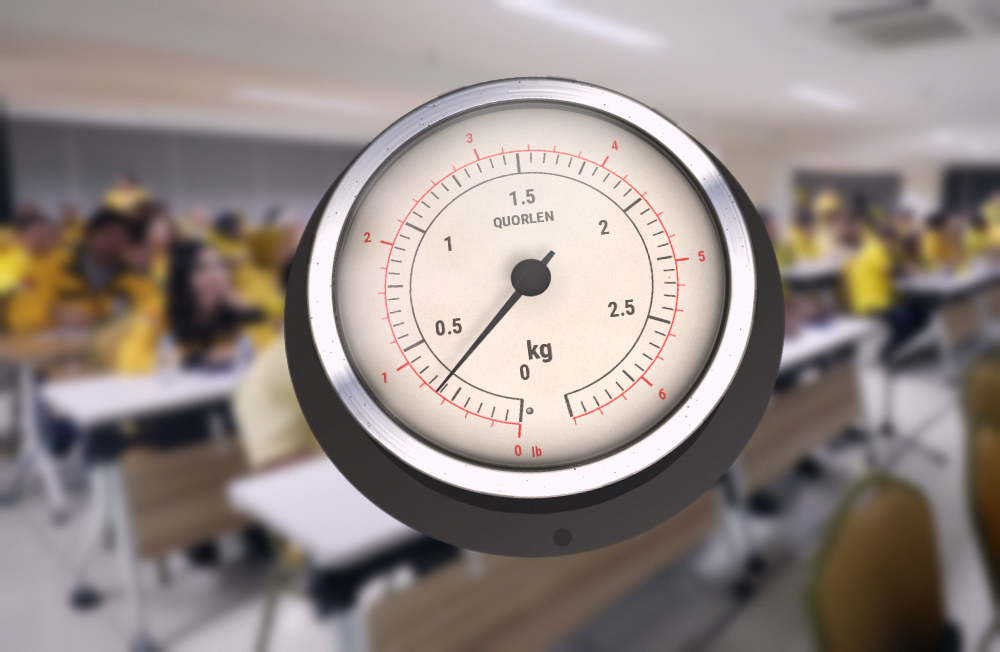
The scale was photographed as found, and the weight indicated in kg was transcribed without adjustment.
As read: 0.3 kg
